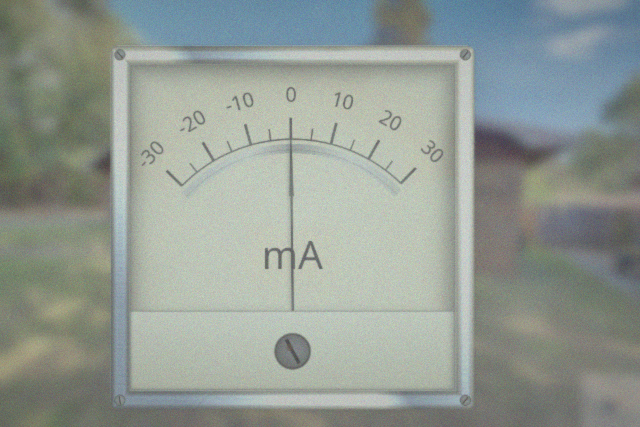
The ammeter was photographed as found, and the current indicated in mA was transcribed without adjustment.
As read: 0 mA
